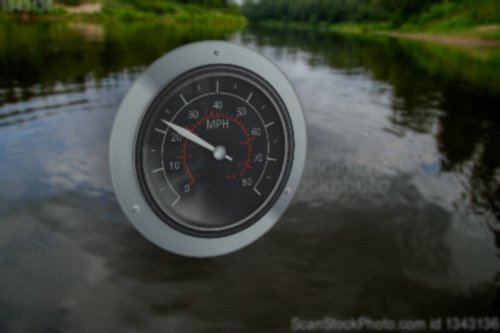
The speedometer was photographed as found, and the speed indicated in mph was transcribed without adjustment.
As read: 22.5 mph
